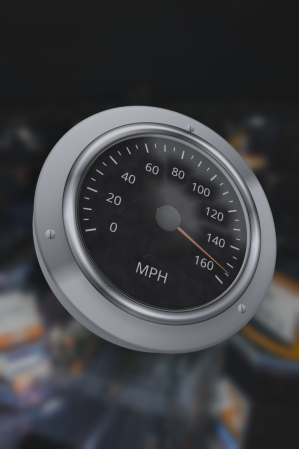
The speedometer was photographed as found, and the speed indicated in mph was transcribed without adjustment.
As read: 155 mph
